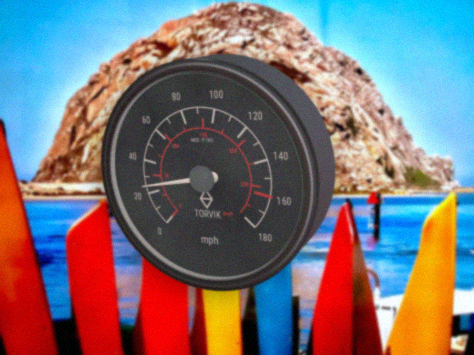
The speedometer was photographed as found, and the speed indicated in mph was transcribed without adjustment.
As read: 25 mph
